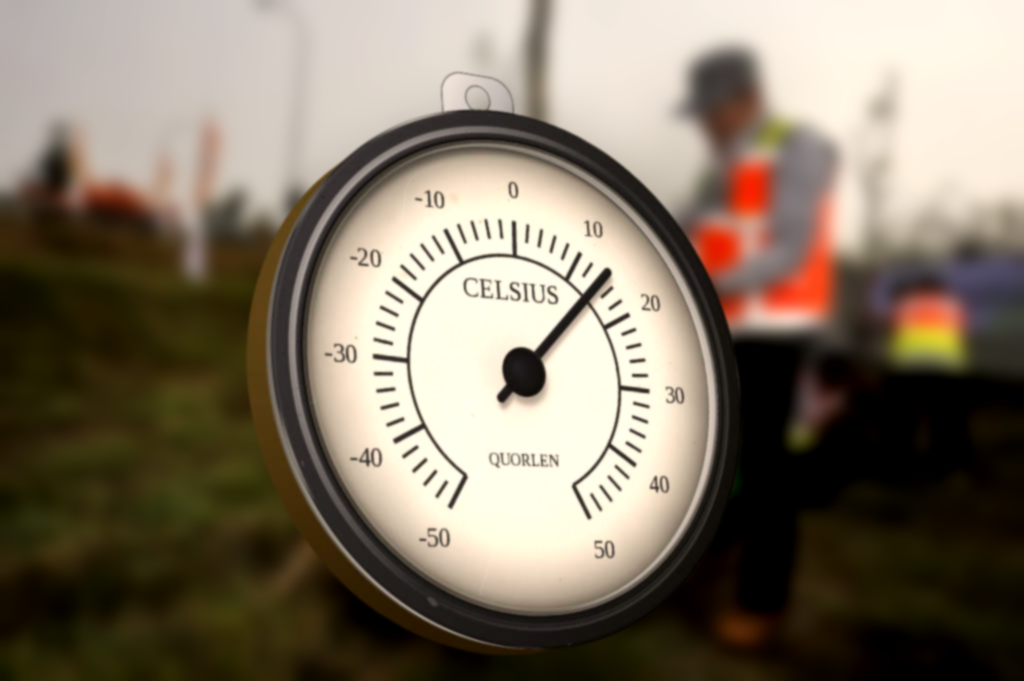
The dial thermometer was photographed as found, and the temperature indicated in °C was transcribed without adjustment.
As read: 14 °C
